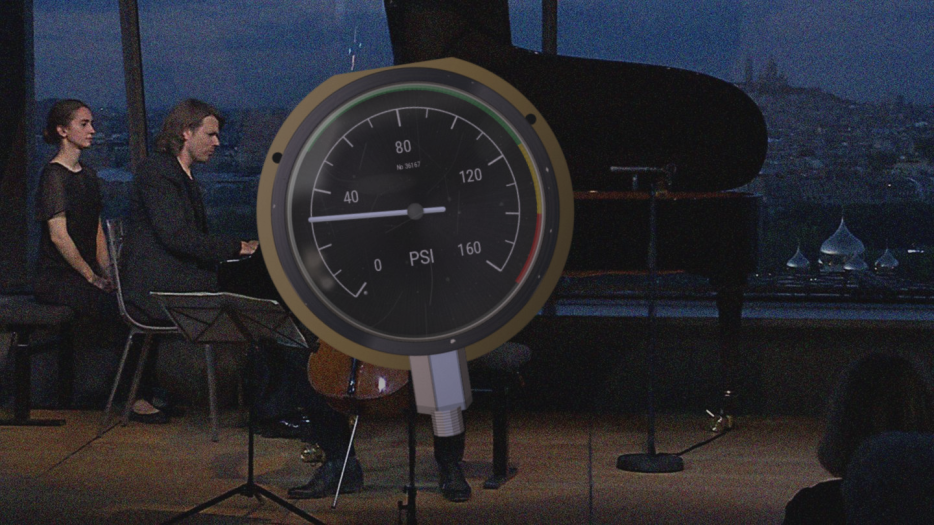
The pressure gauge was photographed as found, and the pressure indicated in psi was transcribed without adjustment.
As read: 30 psi
